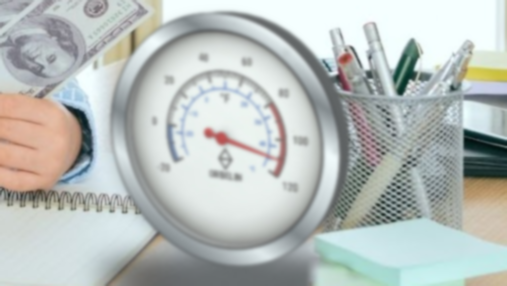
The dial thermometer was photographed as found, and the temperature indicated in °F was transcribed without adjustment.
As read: 110 °F
